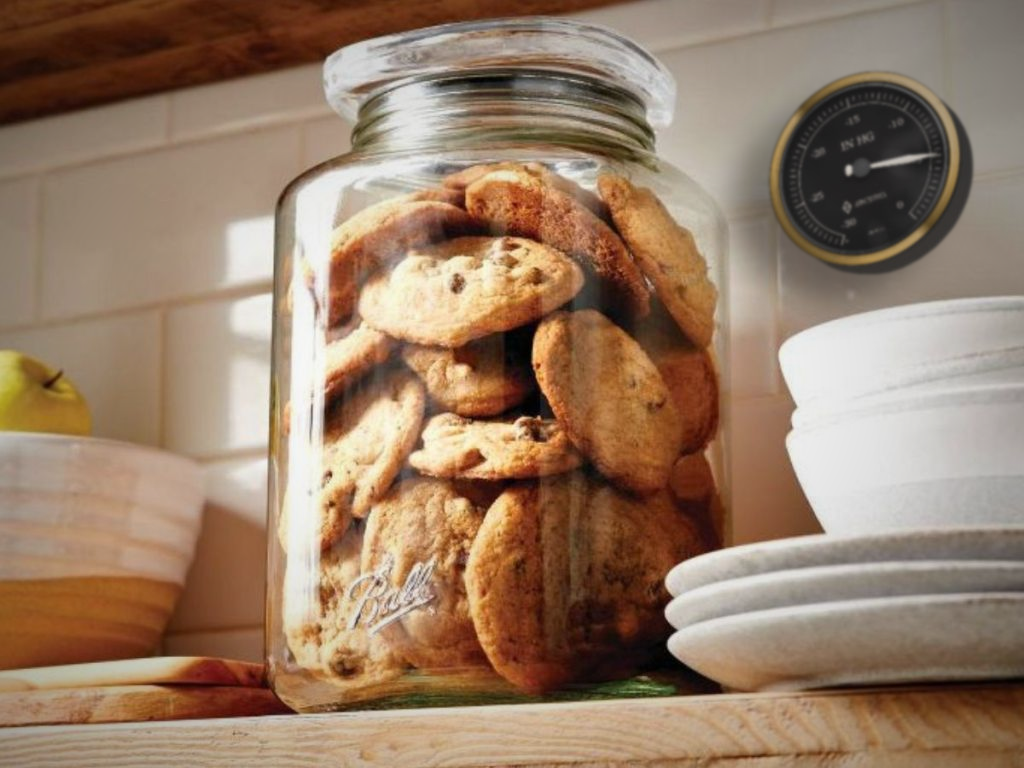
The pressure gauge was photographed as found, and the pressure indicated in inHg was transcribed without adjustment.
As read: -5 inHg
